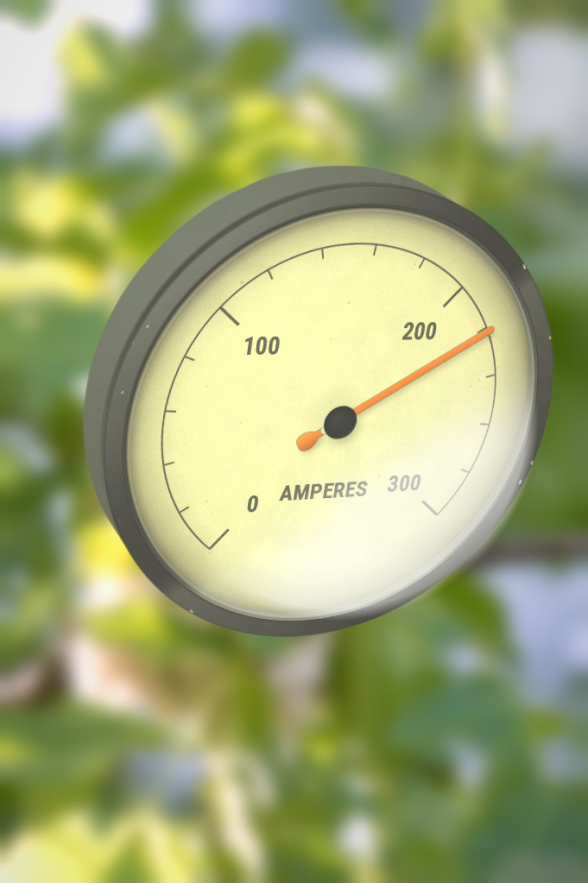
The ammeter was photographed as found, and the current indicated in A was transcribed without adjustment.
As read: 220 A
